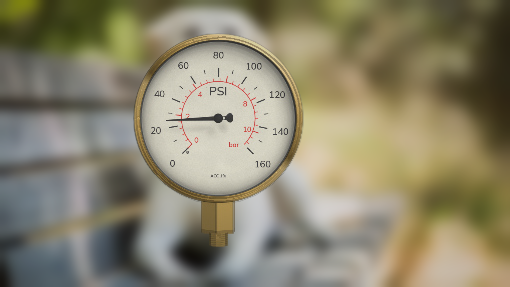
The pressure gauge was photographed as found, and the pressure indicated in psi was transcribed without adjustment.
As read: 25 psi
